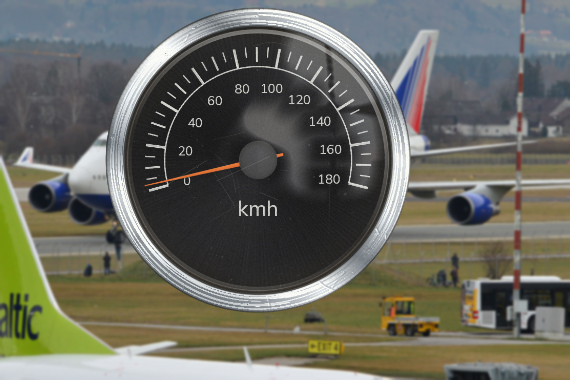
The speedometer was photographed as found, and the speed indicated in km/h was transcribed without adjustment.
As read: 2.5 km/h
